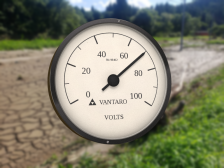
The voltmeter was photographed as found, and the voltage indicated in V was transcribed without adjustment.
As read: 70 V
